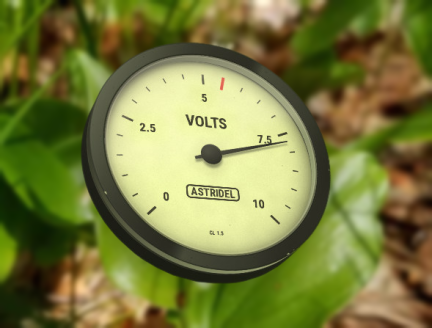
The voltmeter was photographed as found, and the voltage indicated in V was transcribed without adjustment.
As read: 7.75 V
